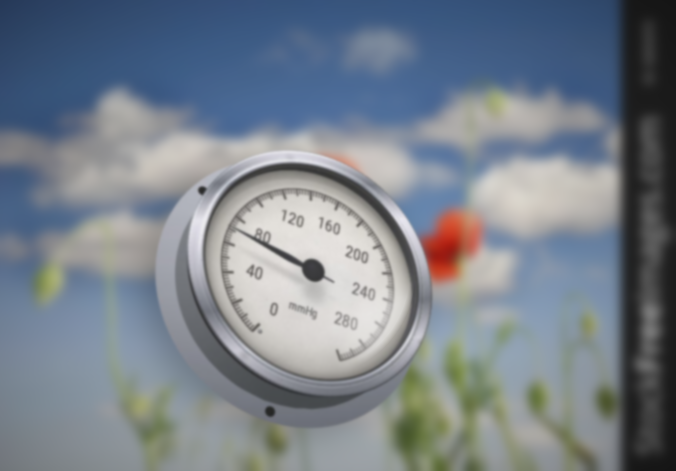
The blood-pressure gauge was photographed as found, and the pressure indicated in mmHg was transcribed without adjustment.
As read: 70 mmHg
